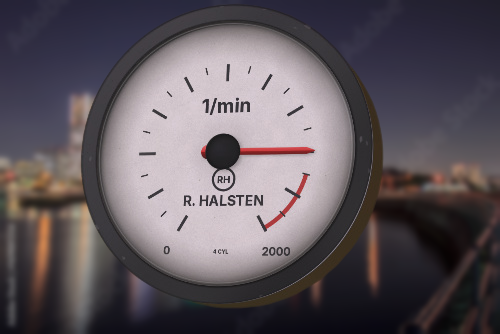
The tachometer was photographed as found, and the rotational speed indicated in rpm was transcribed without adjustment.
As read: 1600 rpm
